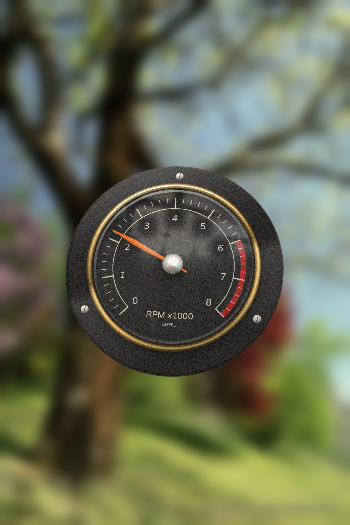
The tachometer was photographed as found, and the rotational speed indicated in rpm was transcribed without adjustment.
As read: 2200 rpm
